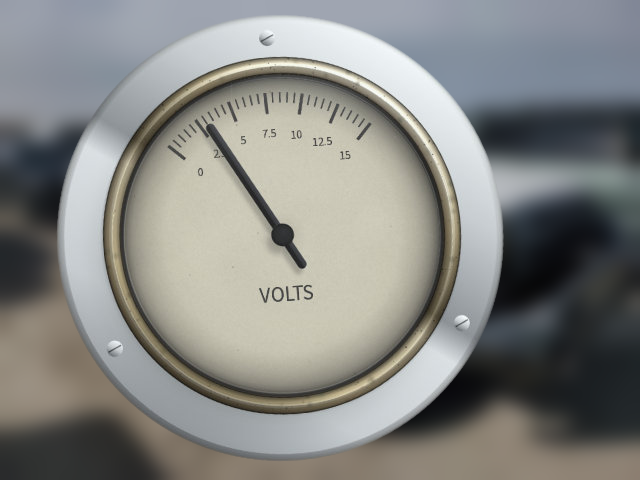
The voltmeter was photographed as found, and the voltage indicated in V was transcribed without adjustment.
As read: 3 V
